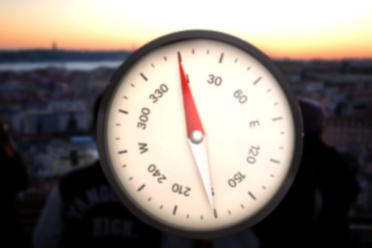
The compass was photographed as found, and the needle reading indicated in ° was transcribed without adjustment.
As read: 0 °
